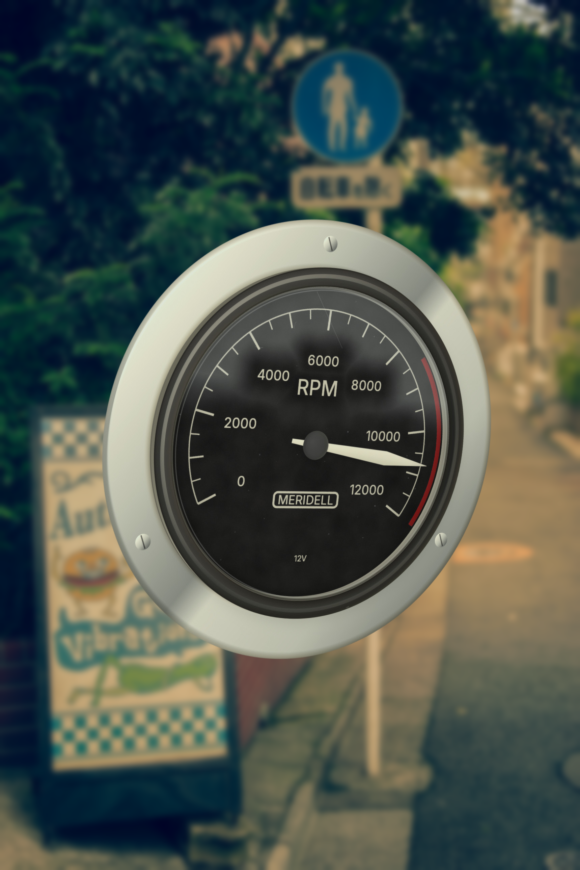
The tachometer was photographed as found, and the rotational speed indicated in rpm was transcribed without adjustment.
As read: 10750 rpm
